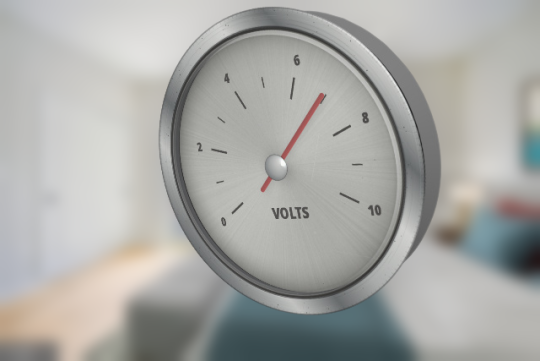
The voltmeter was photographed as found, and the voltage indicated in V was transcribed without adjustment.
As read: 7 V
